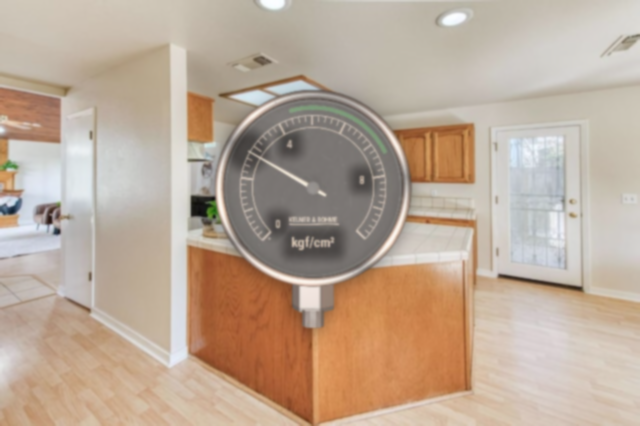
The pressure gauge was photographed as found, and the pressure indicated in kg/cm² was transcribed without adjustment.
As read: 2.8 kg/cm²
